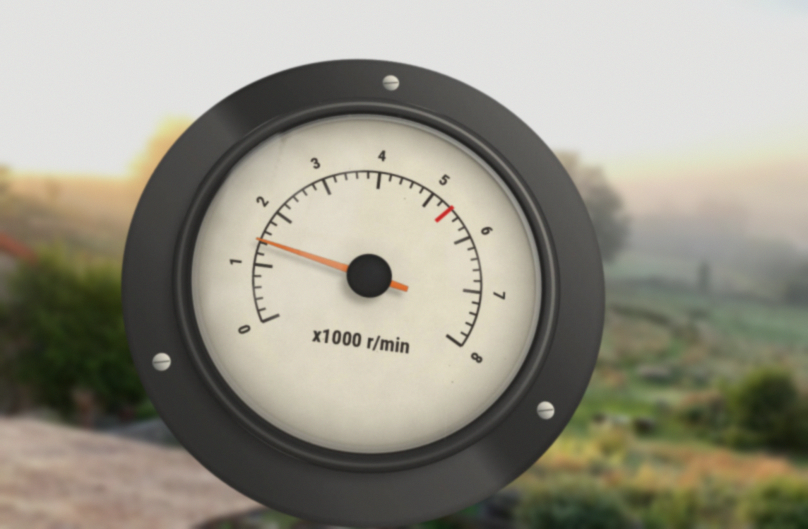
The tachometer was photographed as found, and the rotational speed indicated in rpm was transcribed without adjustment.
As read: 1400 rpm
